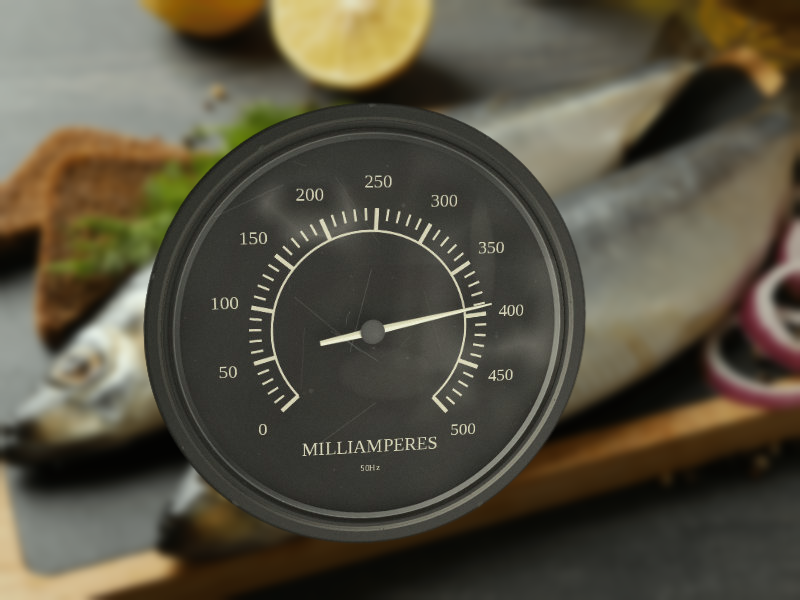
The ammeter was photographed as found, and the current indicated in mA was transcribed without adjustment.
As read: 390 mA
